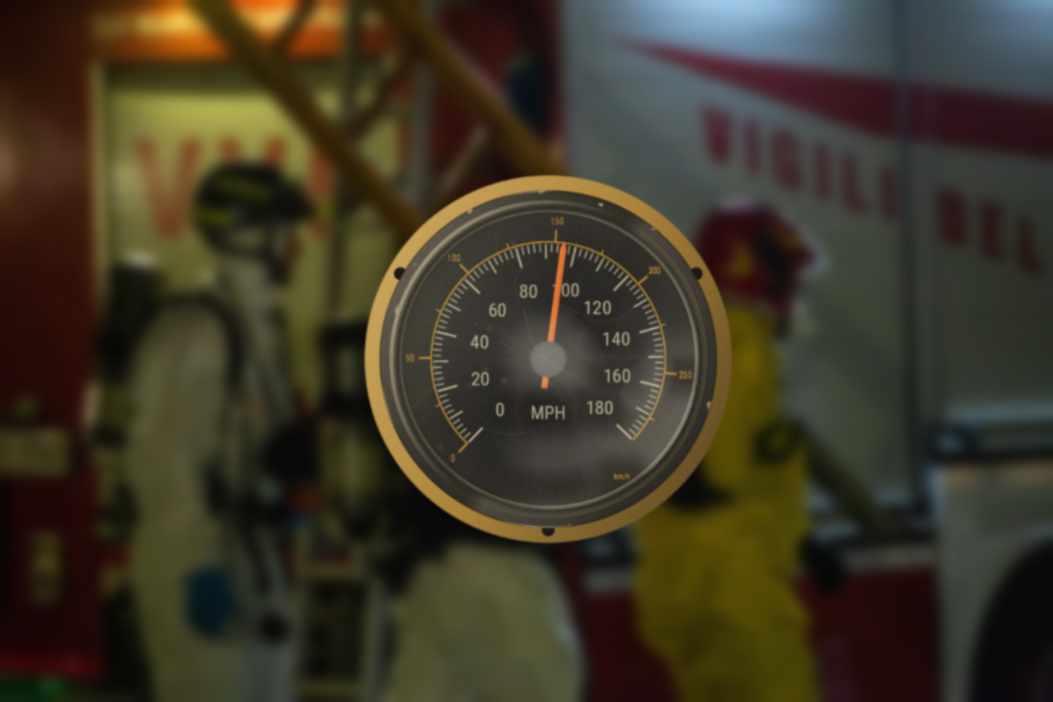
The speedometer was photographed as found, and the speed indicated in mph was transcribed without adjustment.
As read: 96 mph
